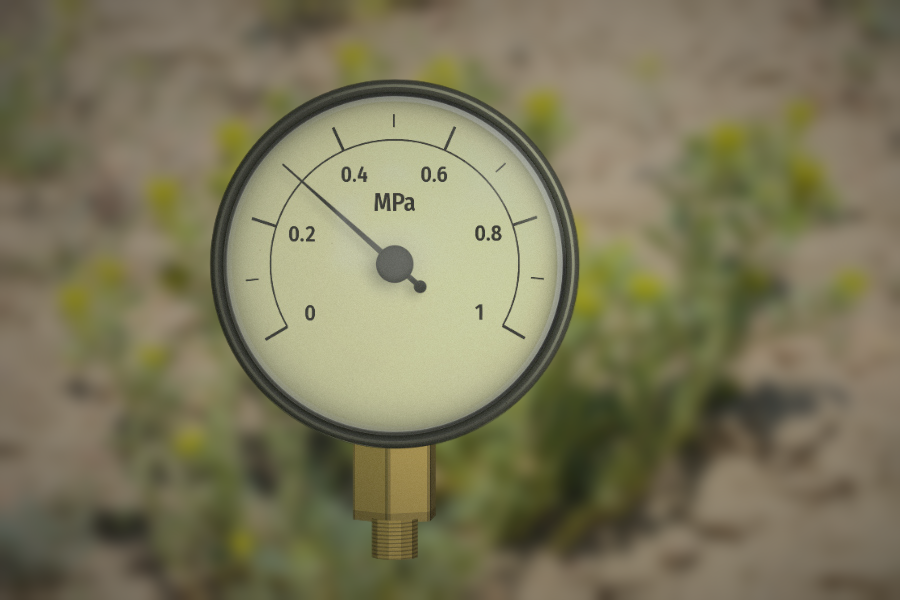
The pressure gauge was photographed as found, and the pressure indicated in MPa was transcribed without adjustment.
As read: 0.3 MPa
